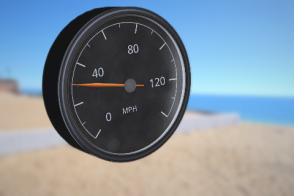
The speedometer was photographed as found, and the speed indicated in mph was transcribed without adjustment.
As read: 30 mph
